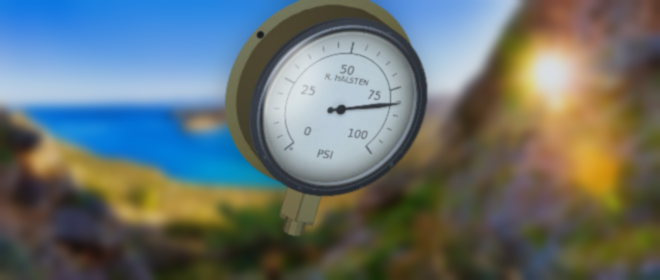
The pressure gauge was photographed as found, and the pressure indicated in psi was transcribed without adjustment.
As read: 80 psi
